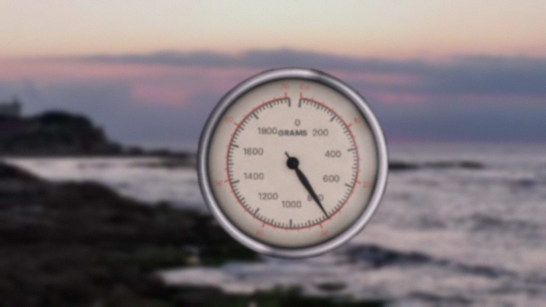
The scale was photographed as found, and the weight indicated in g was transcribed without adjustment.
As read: 800 g
